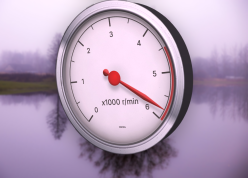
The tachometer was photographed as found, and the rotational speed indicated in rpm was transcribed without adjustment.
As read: 5750 rpm
